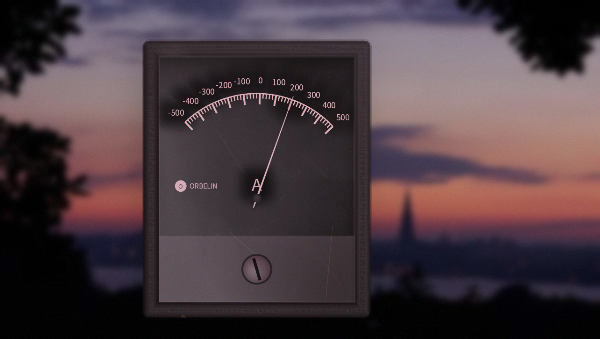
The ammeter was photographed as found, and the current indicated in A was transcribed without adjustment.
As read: 200 A
